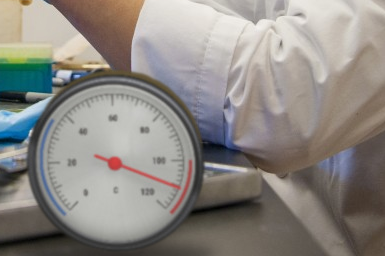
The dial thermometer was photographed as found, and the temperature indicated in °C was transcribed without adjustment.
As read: 110 °C
